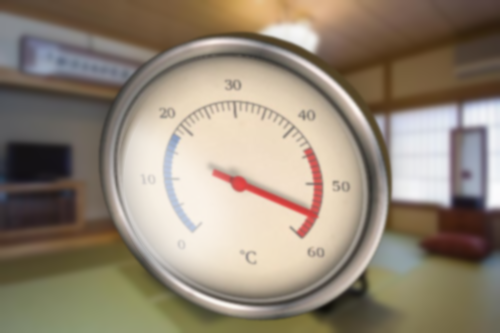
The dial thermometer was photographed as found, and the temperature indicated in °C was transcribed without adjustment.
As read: 55 °C
